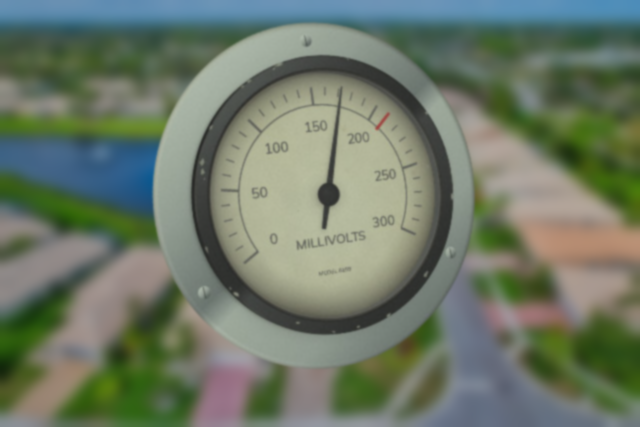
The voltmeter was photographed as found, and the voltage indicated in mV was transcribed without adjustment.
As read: 170 mV
